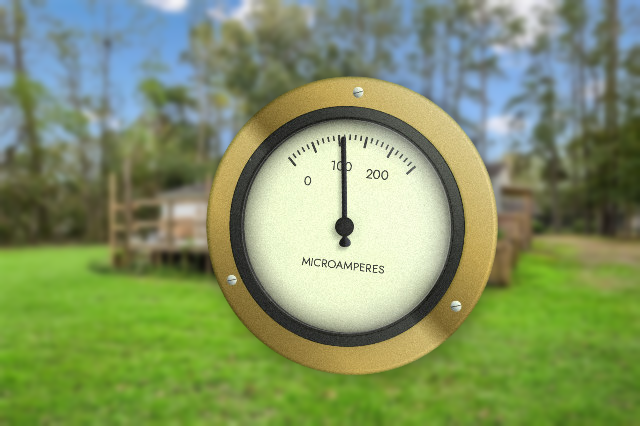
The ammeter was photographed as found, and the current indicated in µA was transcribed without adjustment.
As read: 110 µA
